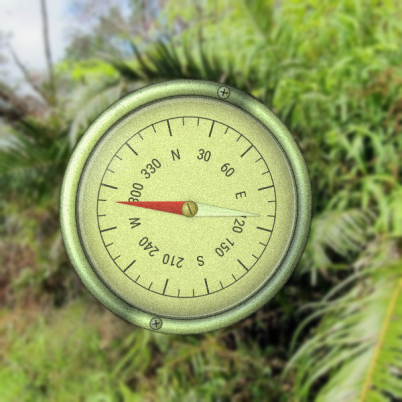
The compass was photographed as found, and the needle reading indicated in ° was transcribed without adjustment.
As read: 290 °
